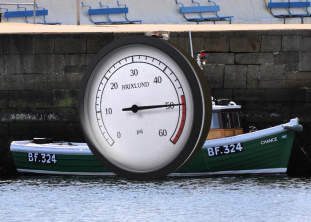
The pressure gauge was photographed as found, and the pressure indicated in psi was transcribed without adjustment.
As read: 50 psi
